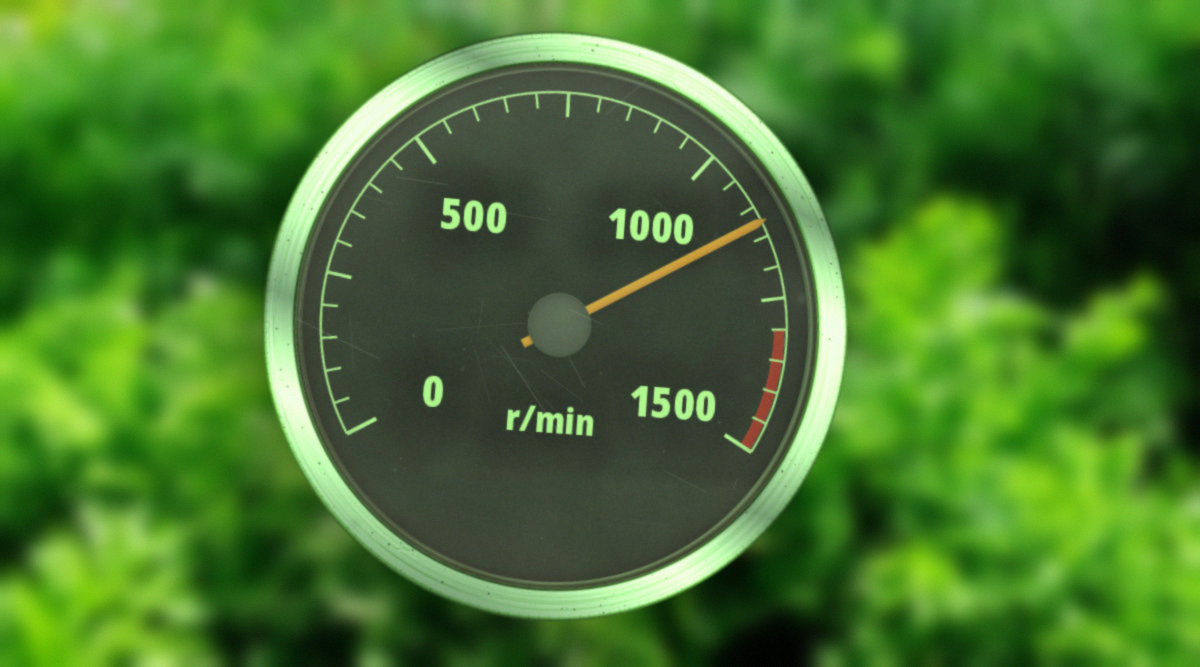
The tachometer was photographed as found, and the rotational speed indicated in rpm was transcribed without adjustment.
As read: 1125 rpm
